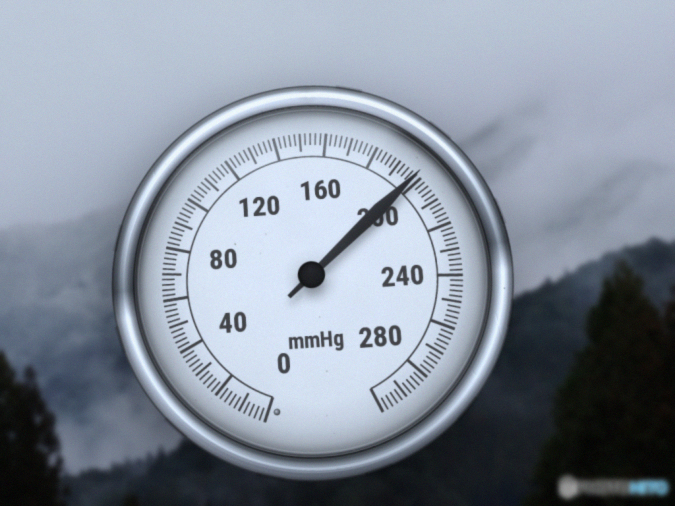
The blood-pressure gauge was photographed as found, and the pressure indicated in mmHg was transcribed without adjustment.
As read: 198 mmHg
